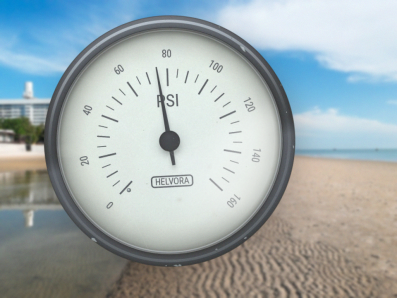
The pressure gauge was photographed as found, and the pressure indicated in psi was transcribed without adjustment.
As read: 75 psi
